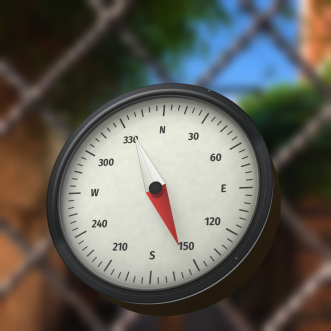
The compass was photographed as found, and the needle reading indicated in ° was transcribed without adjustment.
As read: 155 °
